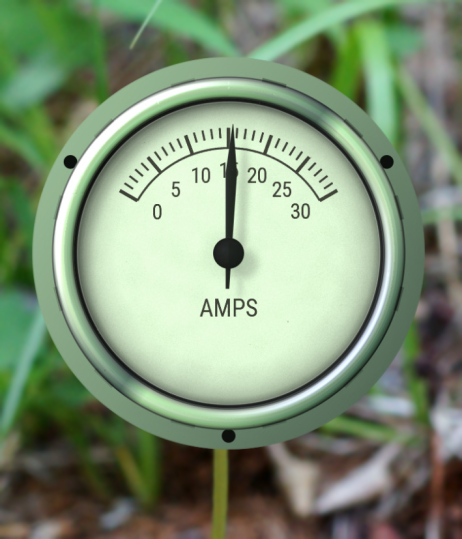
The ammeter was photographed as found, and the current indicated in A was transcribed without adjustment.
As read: 15.5 A
